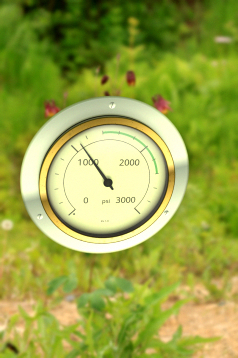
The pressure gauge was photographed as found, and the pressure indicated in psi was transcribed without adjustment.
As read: 1100 psi
